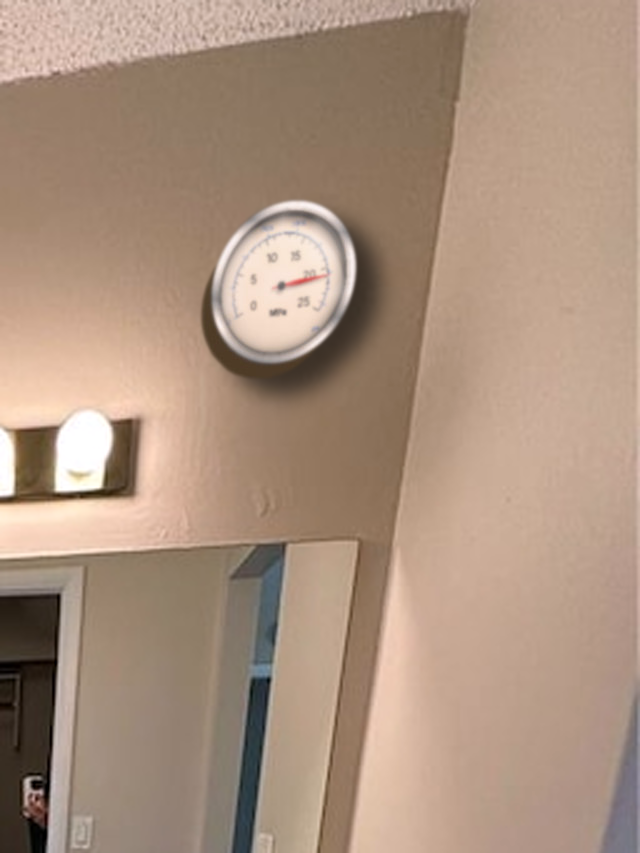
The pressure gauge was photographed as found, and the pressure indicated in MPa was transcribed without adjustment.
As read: 21 MPa
